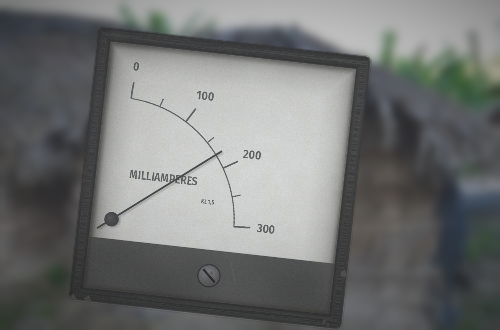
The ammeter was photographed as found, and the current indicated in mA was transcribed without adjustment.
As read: 175 mA
